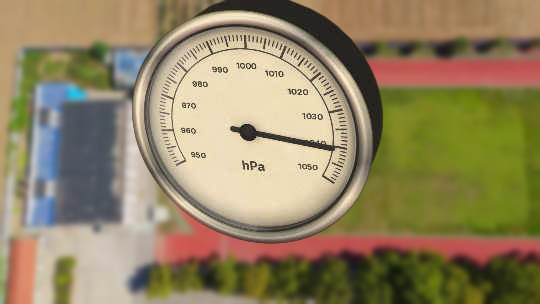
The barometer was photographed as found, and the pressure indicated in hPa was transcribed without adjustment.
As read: 1040 hPa
